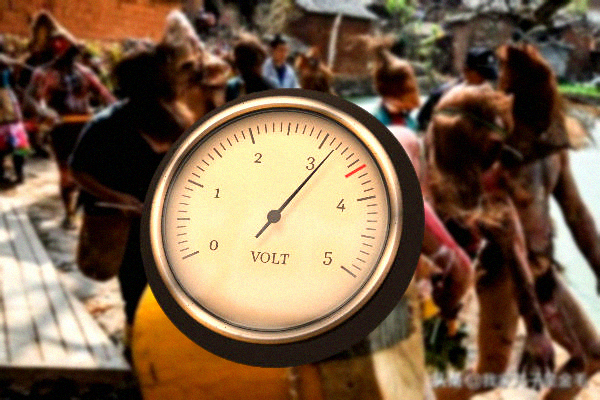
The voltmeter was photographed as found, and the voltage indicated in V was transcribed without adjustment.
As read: 3.2 V
